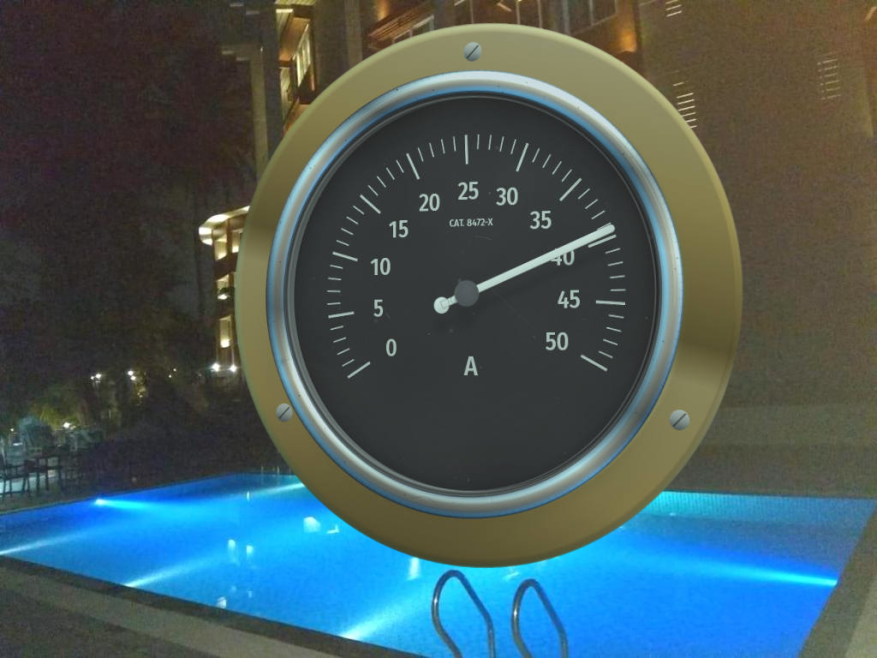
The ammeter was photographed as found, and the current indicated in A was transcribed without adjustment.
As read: 39.5 A
